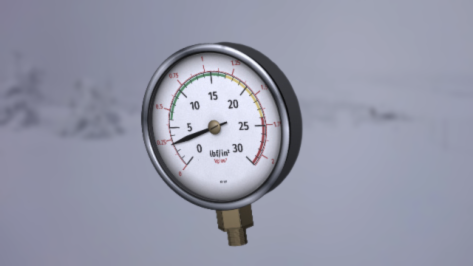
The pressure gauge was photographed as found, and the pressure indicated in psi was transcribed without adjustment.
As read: 3 psi
